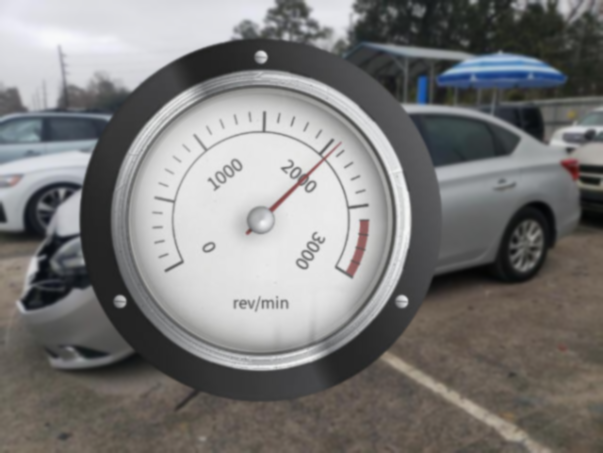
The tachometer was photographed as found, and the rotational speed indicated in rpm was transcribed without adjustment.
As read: 2050 rpm
